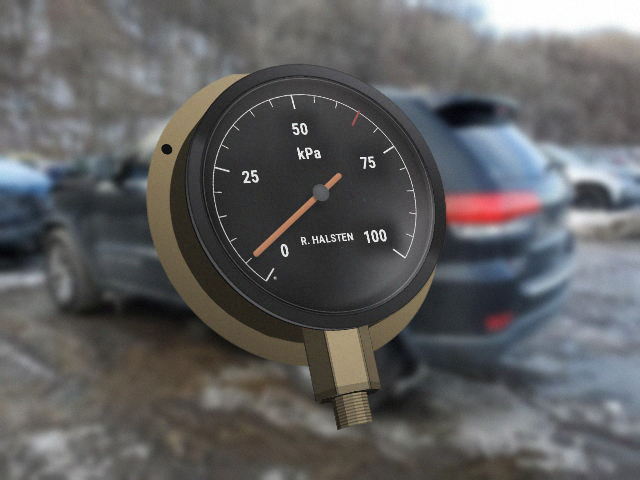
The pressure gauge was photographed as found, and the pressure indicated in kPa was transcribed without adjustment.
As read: 5 kPa
